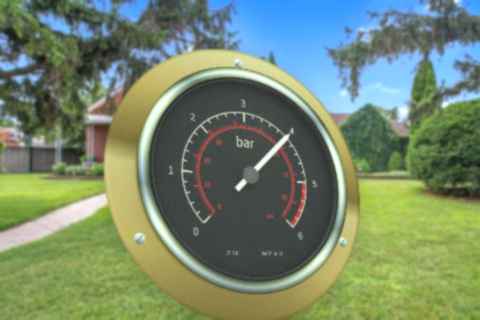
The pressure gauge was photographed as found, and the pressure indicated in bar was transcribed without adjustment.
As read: 4 bar
